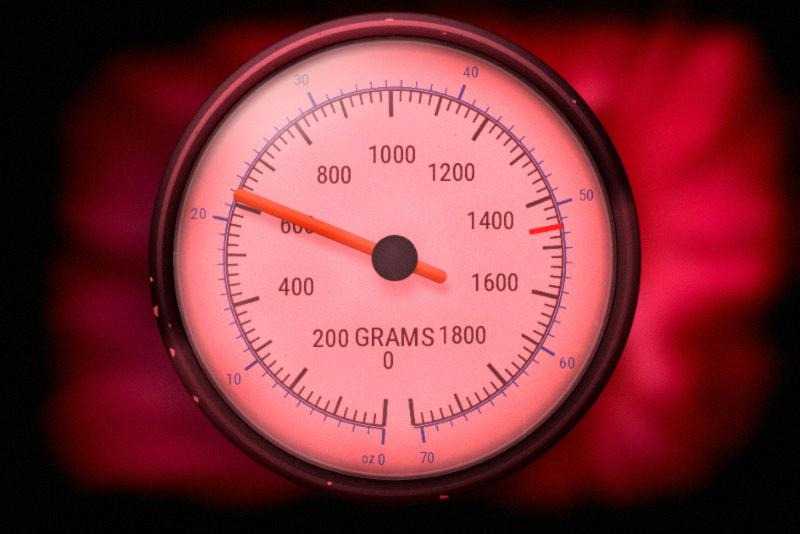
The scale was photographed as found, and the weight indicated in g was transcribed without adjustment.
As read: 620 g
